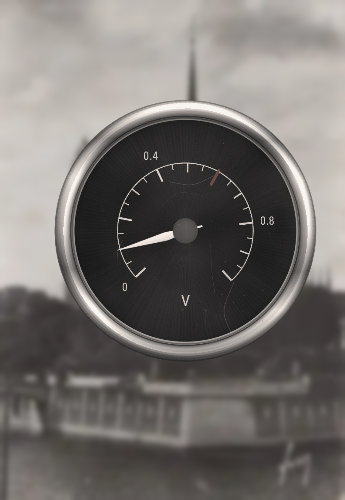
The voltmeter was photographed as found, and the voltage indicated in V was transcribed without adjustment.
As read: 0.1 V
